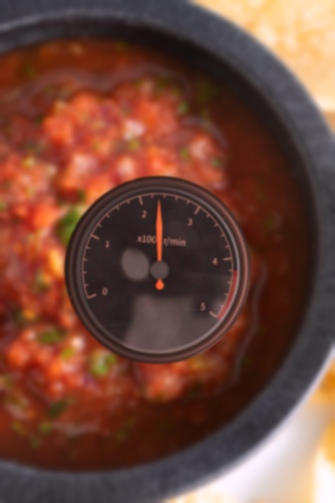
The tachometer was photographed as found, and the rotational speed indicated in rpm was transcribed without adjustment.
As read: 2300 rpm
